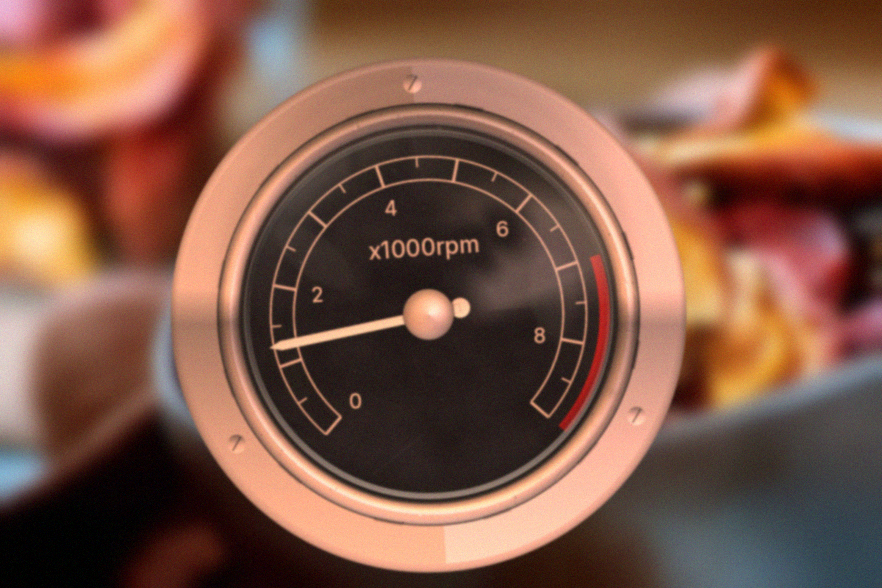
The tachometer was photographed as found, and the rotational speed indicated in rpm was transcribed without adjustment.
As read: 1250 rpm
